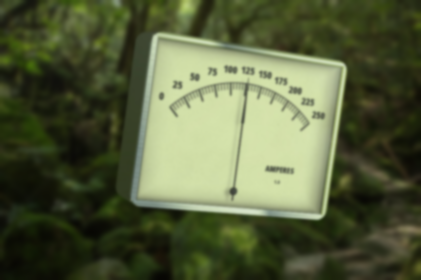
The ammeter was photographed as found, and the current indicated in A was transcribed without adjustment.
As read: 125 A
